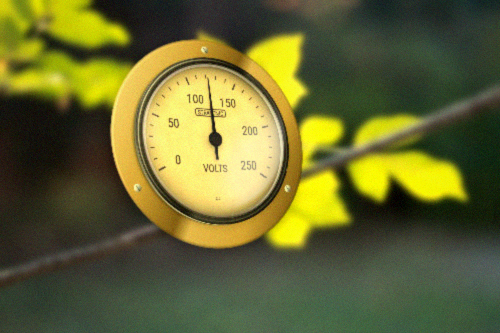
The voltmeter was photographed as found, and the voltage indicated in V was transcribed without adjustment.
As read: 120 V
